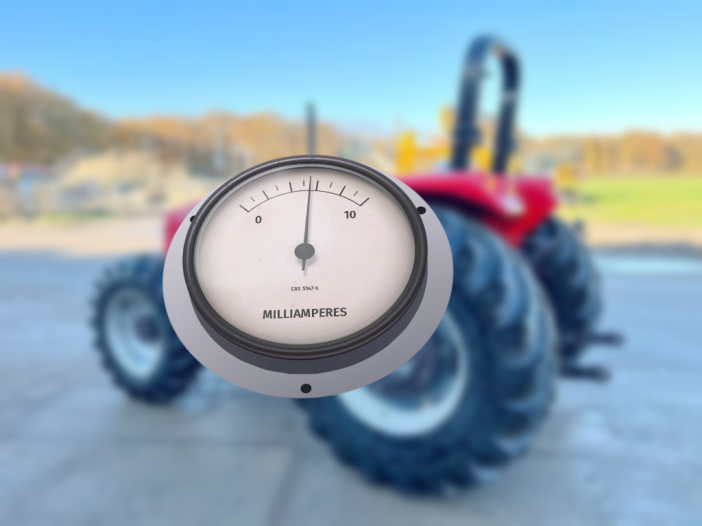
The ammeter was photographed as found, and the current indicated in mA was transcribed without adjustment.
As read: 5.5 mA
